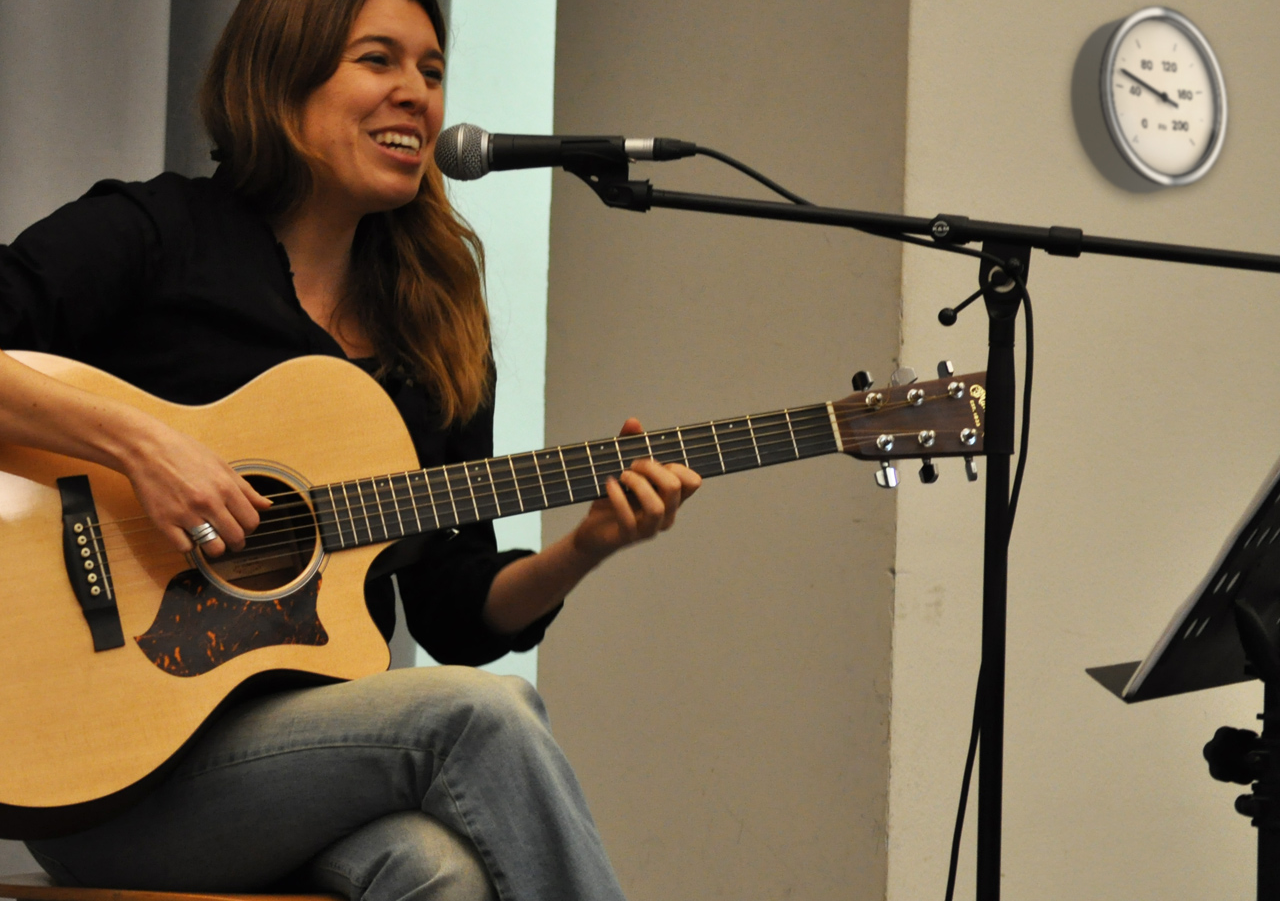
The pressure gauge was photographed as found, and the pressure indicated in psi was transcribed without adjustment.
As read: 50 psi
